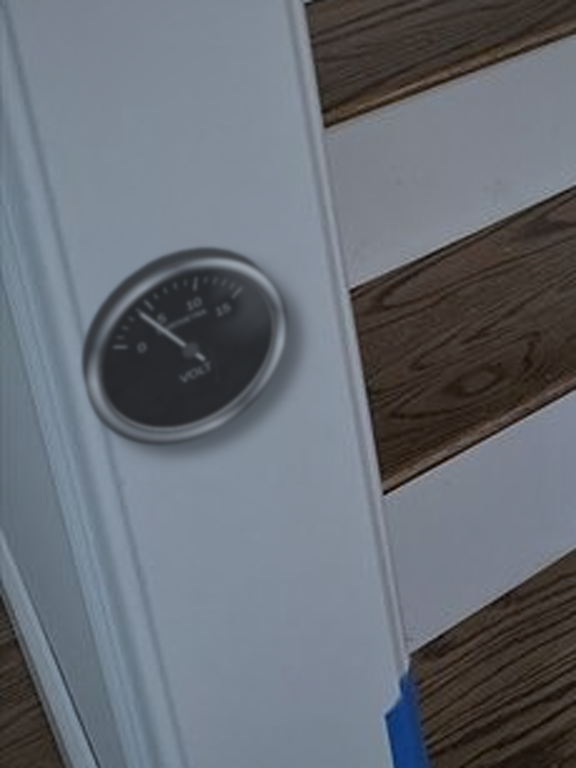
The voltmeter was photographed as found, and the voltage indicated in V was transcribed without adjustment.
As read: 4 V
